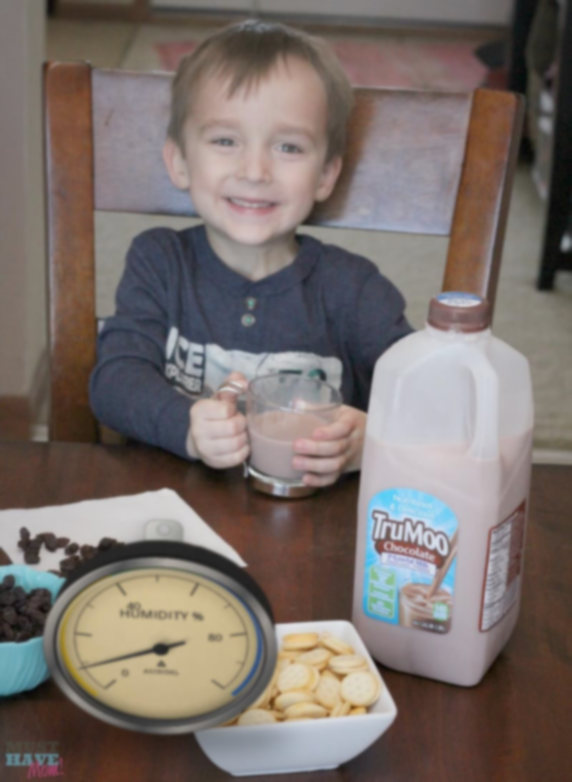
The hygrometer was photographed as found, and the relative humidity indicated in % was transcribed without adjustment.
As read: 10 %
